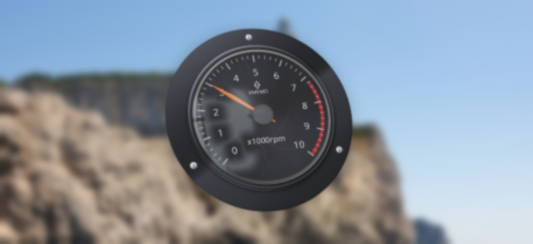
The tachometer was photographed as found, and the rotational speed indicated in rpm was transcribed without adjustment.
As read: 3000 rpm
